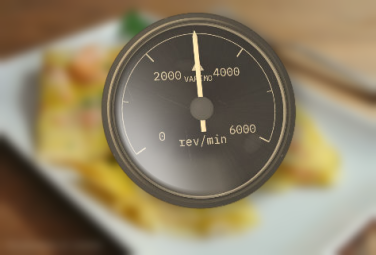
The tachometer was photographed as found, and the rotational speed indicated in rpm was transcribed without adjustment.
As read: 3000 rpm
